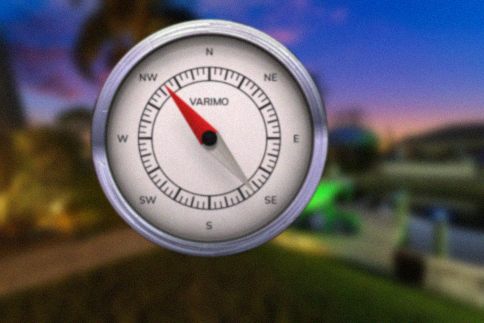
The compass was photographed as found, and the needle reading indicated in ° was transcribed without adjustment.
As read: 320 °
